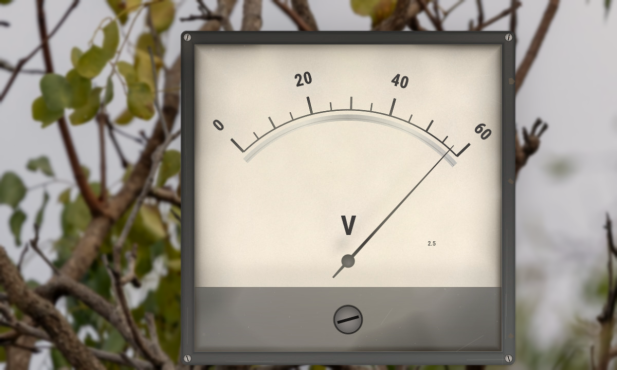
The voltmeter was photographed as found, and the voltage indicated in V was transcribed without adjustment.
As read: 57.5 V
